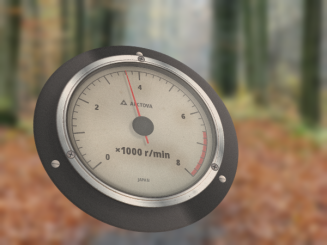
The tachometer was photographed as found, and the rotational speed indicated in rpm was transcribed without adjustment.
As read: 3600 rpm
